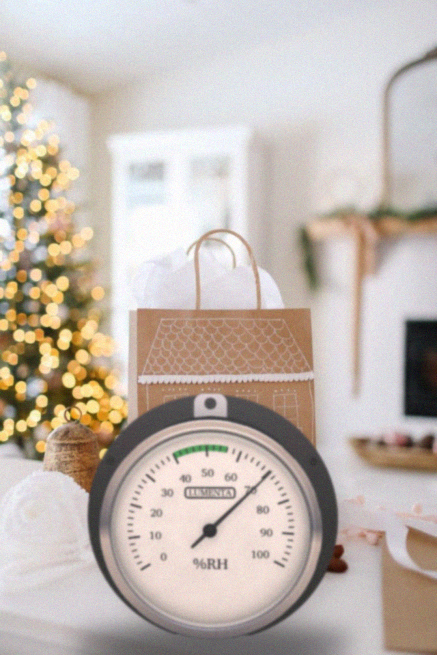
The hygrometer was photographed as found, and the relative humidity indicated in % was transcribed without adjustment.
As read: 70 %
